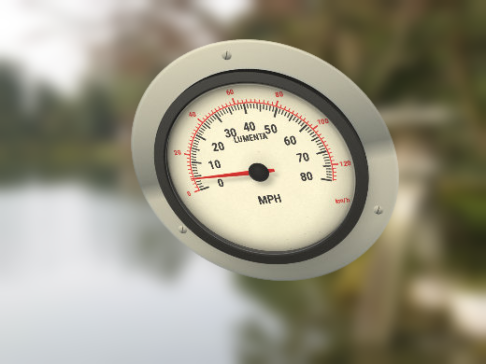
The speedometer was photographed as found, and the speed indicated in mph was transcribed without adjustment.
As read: 5 mph
